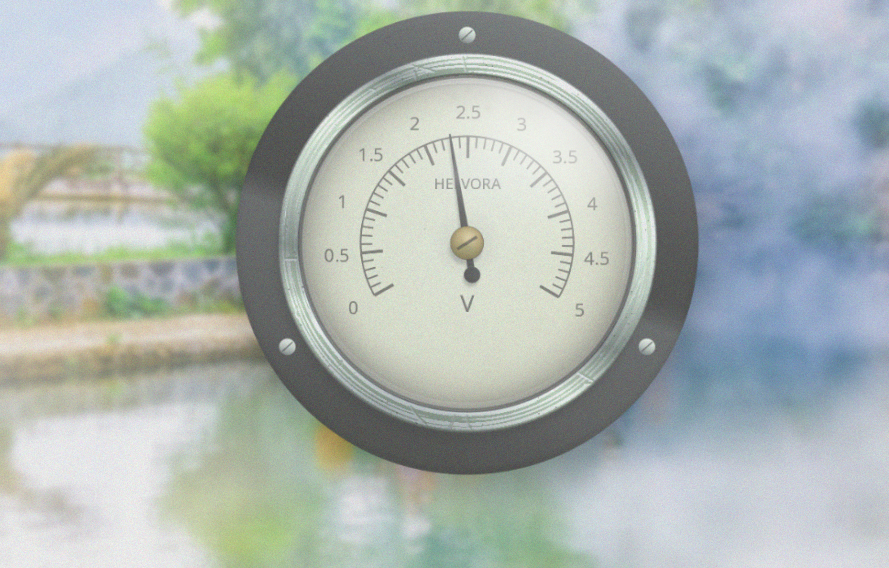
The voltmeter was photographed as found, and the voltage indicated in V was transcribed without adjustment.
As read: 2.3 V
